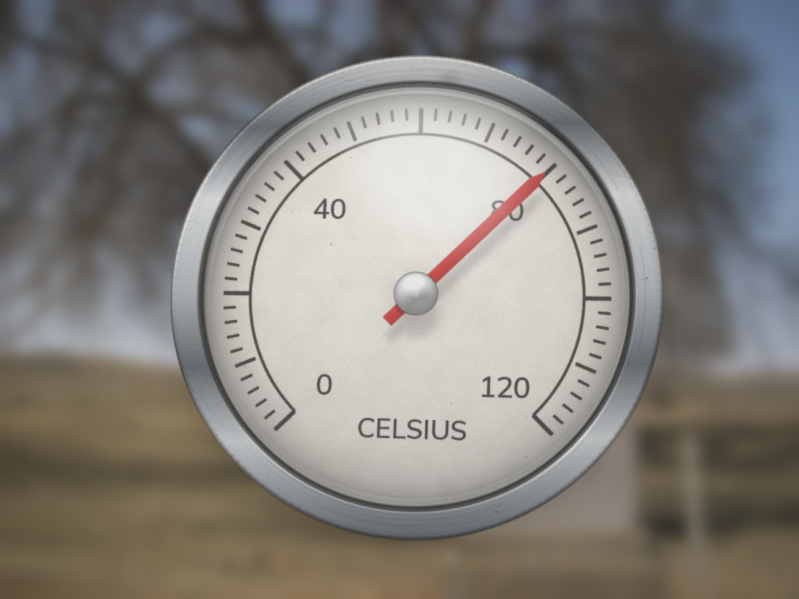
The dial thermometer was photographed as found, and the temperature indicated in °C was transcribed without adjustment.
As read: 80 °C
